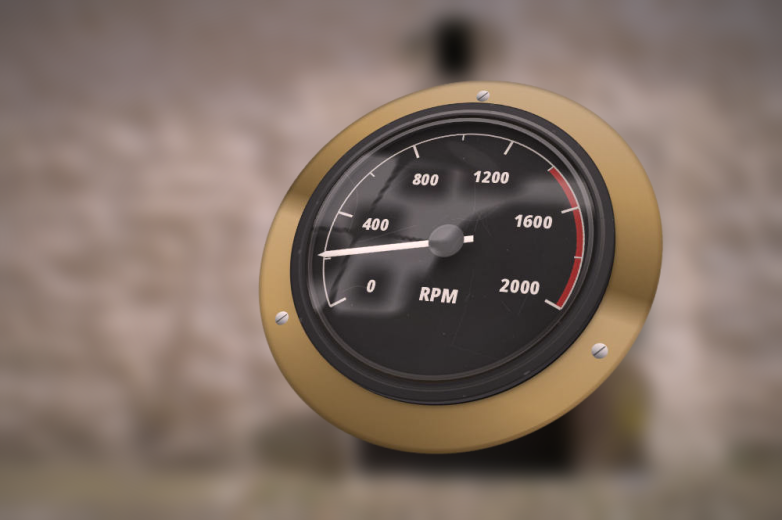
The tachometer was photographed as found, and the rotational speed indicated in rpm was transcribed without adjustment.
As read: 200 rpm
